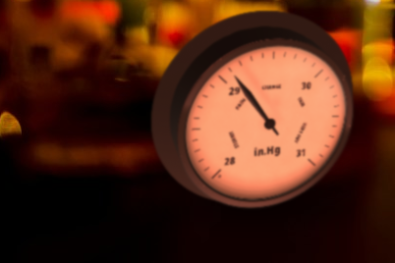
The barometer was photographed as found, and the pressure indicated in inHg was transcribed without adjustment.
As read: 29.1 inHg
